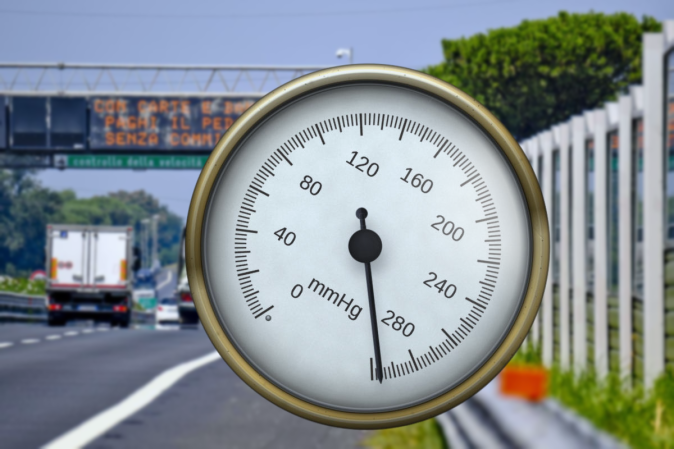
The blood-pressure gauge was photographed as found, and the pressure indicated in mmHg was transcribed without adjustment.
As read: 296 mmHg
